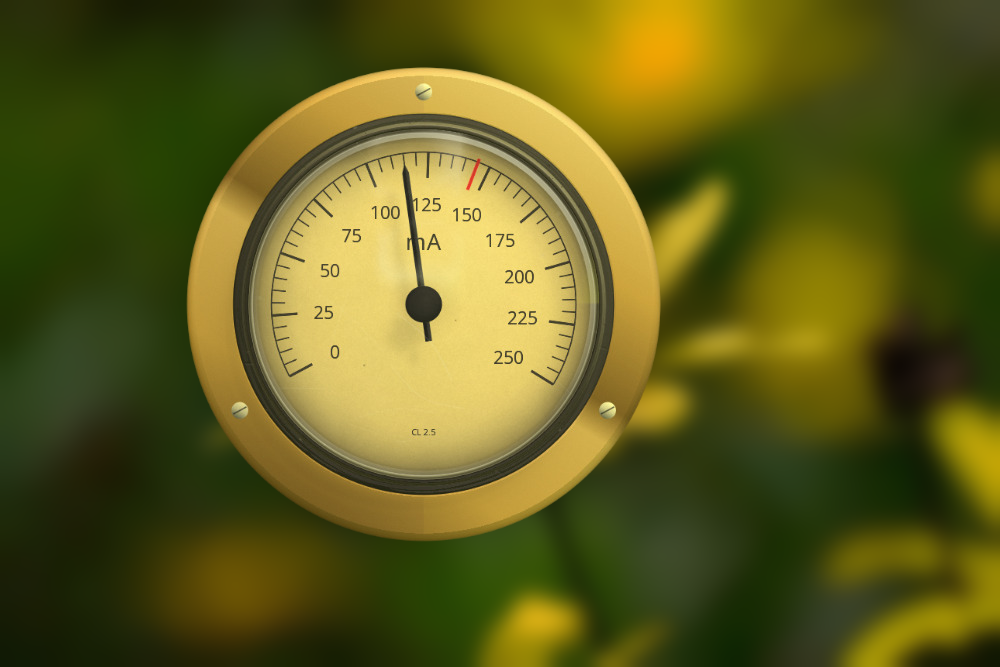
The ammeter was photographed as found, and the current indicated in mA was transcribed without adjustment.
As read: 115 mA
